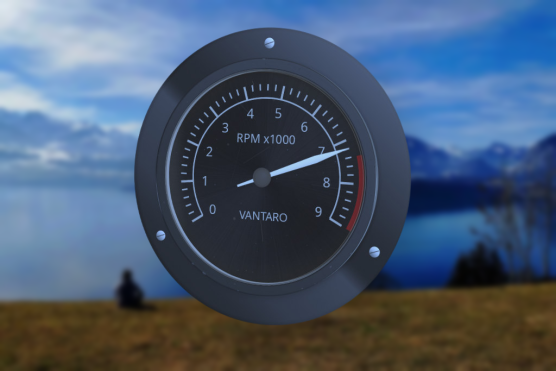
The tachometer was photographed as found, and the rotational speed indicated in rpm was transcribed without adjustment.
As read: 7200 rpm
